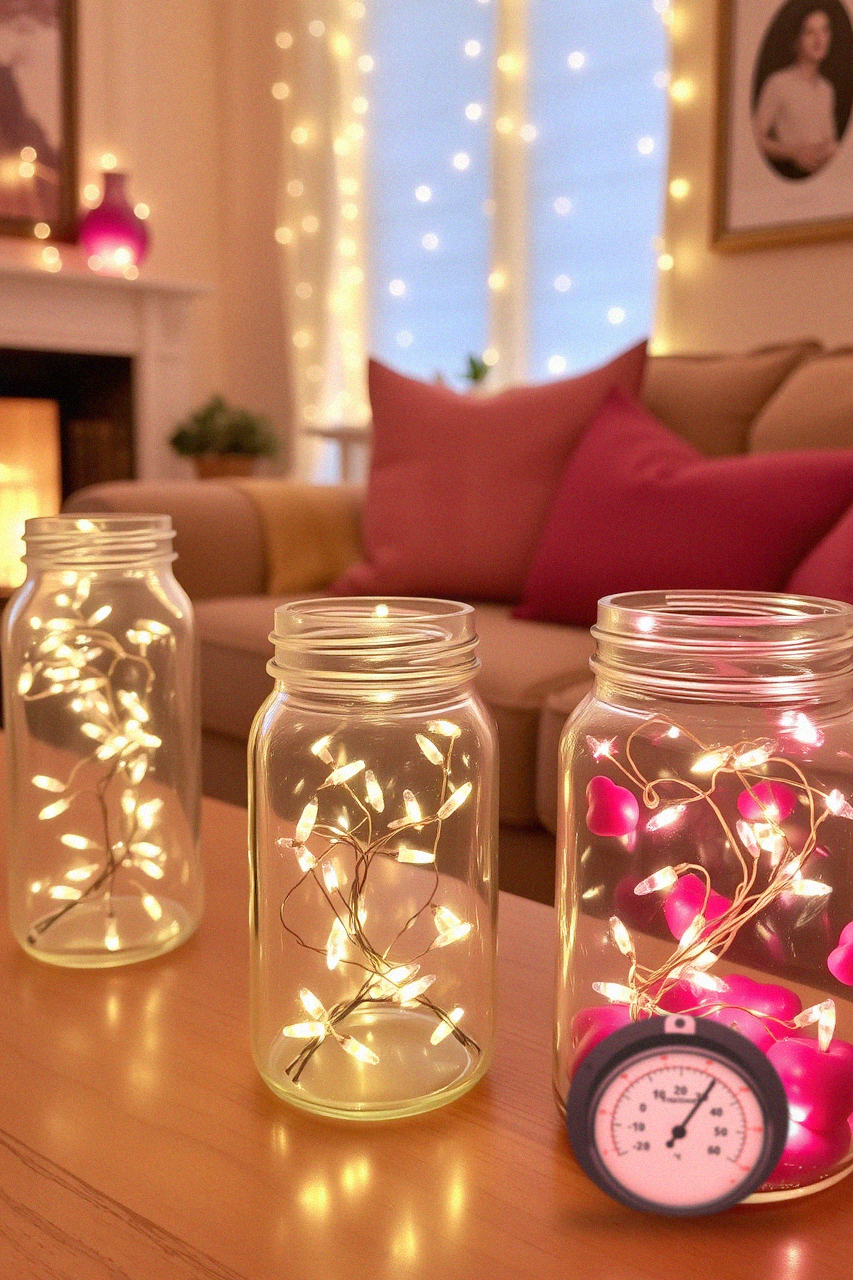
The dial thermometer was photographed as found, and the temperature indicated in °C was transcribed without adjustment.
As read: 30 °C
